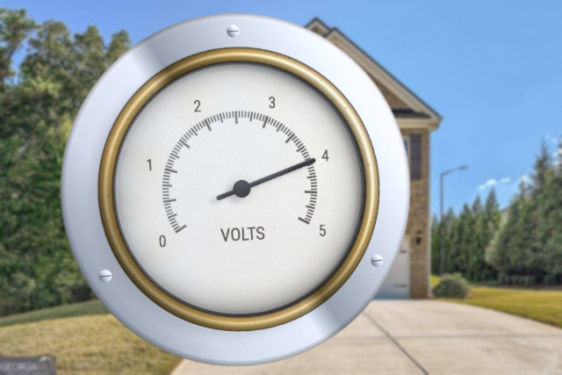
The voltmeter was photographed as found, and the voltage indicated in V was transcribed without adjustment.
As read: 4 V
